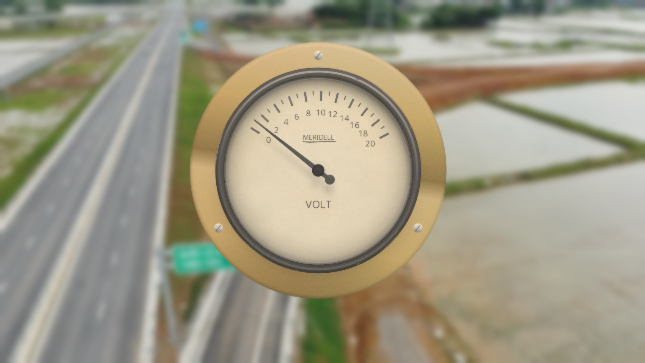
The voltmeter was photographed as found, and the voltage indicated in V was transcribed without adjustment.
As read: 1 V
